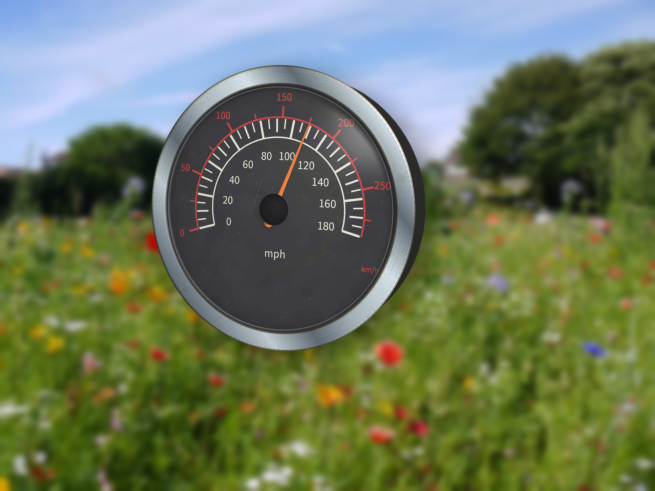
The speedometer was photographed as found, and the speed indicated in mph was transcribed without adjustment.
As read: 110 mph
